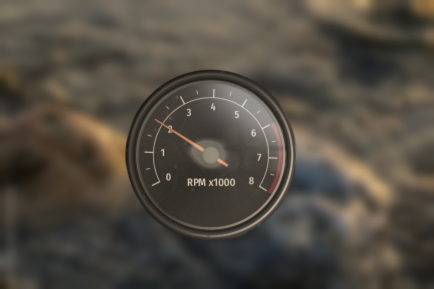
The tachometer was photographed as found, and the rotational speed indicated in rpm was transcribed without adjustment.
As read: 2000 rpm
